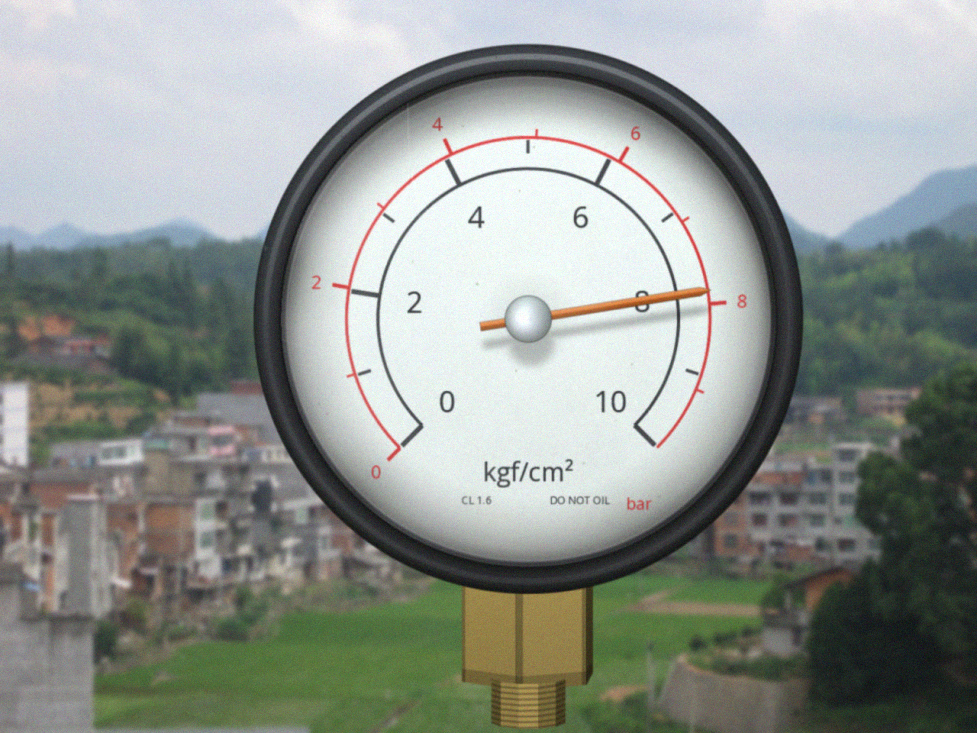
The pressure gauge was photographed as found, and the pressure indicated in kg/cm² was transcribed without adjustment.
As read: 8 kg/cm²
